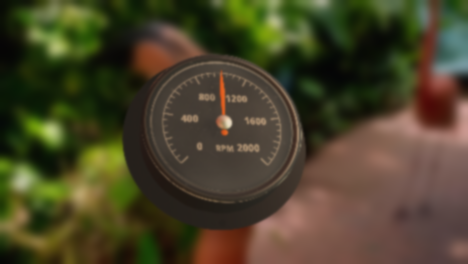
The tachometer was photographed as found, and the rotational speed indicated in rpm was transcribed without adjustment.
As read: 1000 rpm
